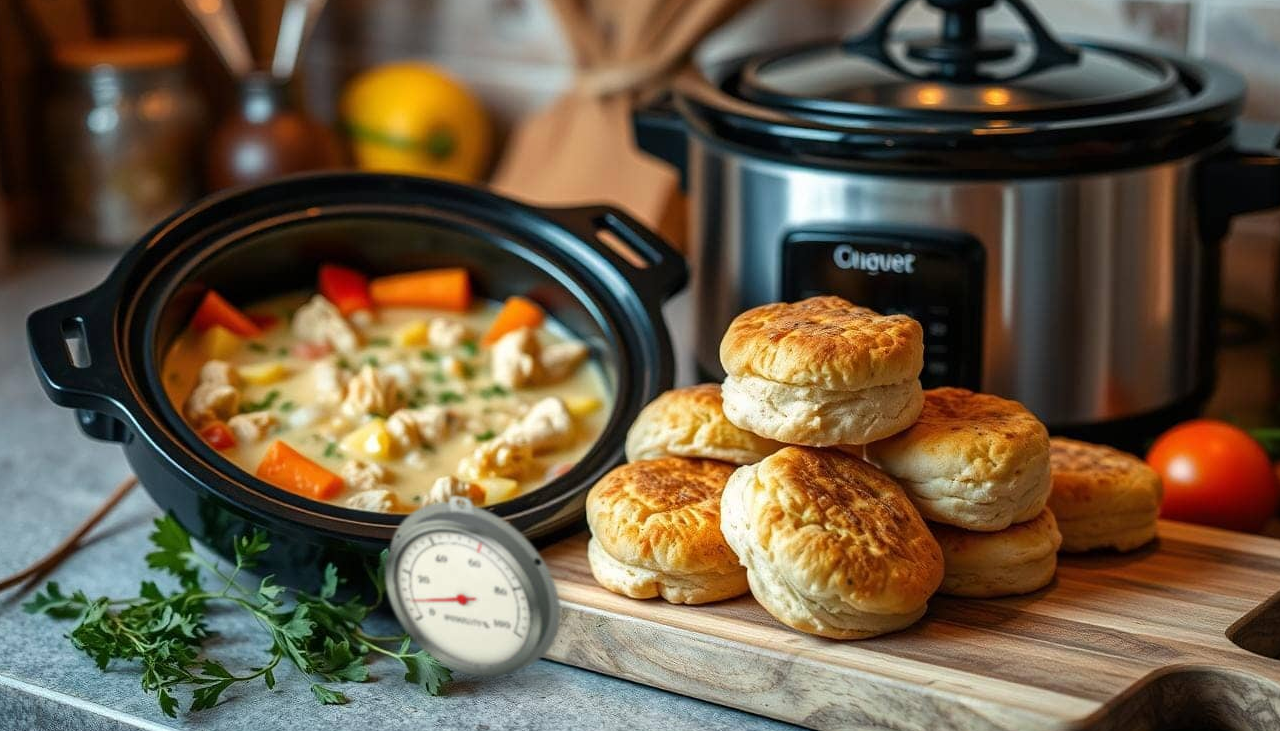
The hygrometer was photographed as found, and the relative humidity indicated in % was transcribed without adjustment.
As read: 8 %
